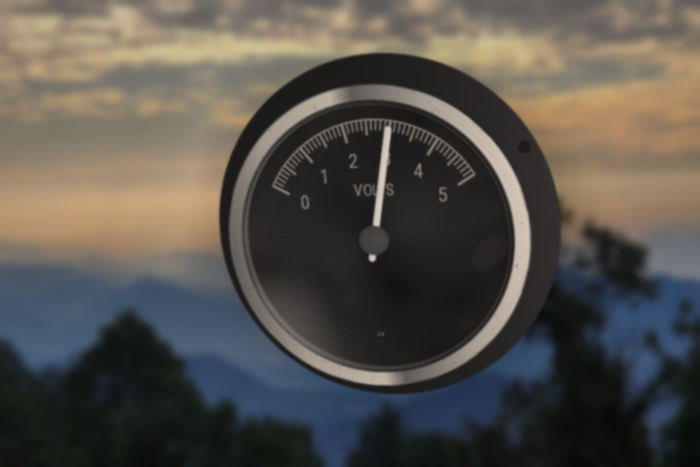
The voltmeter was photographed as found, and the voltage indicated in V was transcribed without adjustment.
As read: 3 V
